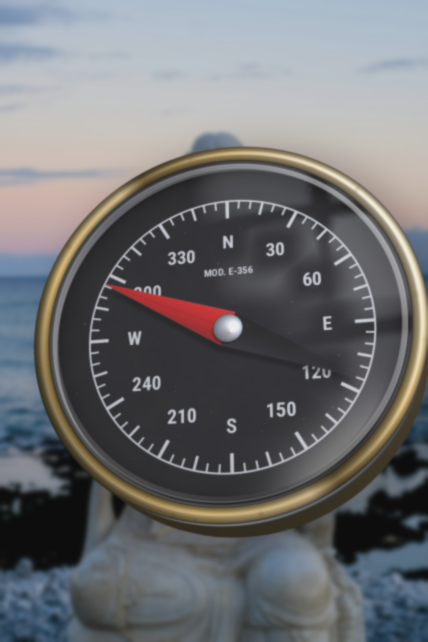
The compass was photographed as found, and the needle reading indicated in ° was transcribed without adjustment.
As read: 295 °
